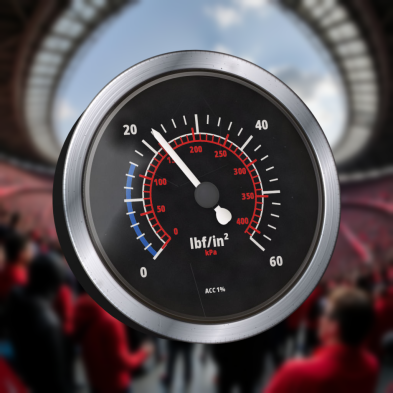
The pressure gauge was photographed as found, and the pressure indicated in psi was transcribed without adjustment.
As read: 22 psi
